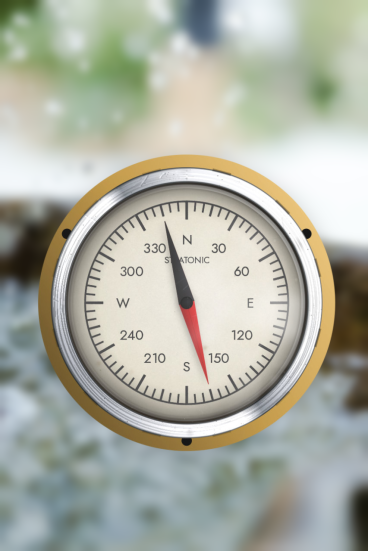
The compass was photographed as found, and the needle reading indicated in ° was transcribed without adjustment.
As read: 165 °
